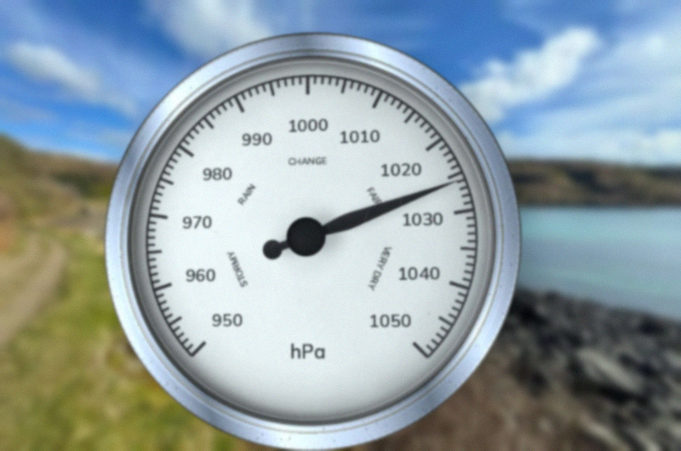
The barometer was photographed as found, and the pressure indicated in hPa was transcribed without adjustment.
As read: 1026 hPa
